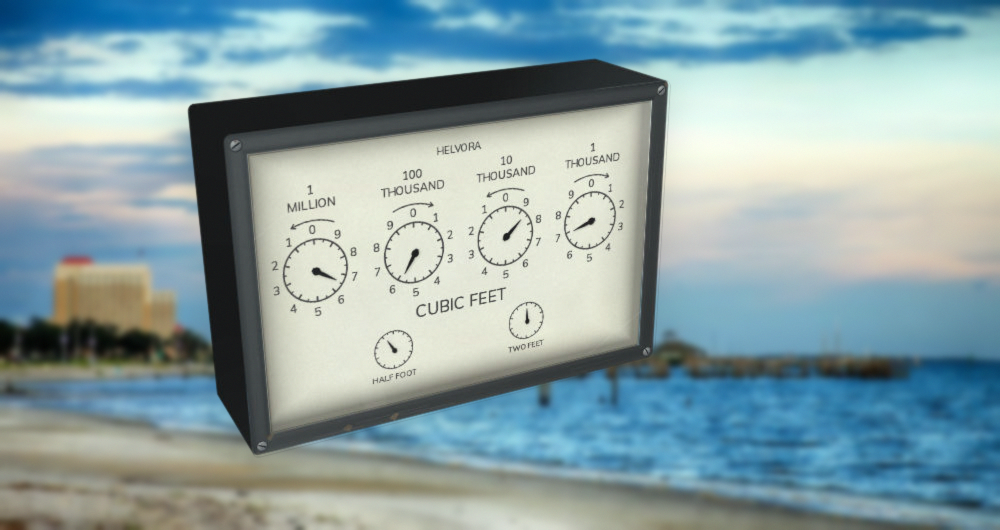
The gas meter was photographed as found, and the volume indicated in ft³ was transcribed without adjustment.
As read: 658700 ft³
